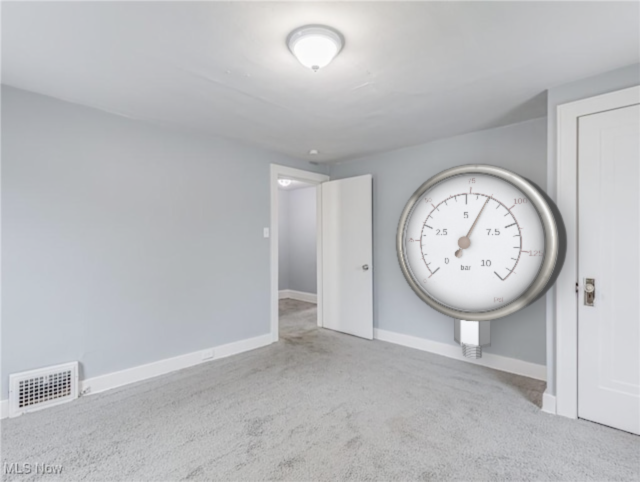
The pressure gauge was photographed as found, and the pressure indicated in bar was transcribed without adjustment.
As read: 6 bar
